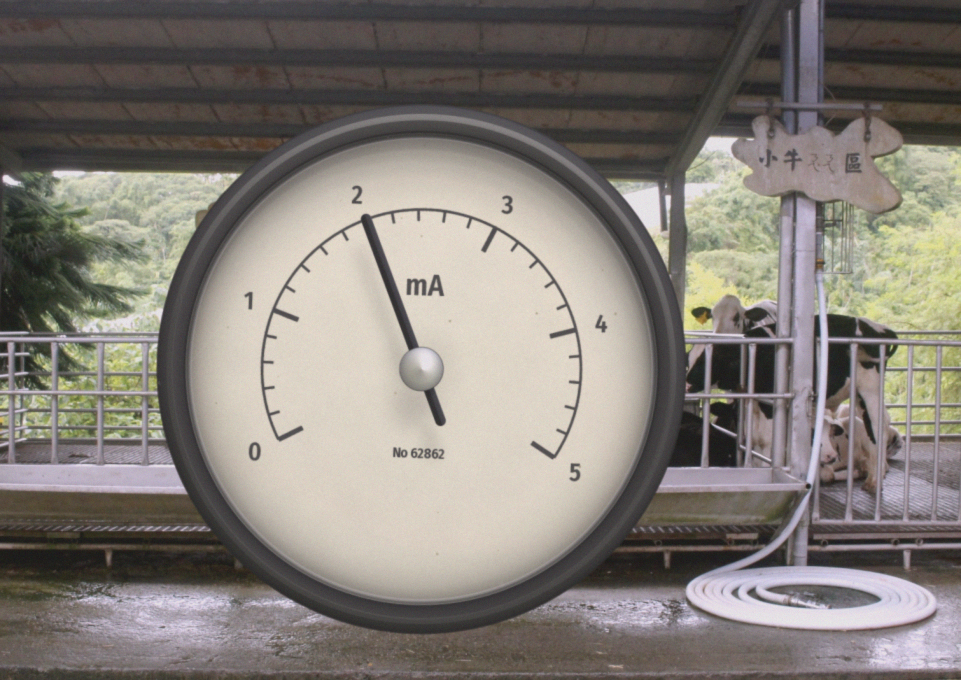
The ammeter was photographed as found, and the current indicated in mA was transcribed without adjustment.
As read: 2 mA
